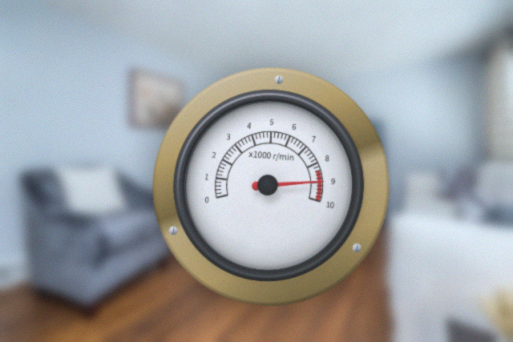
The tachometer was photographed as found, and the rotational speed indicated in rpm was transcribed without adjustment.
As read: 9000 rpm
